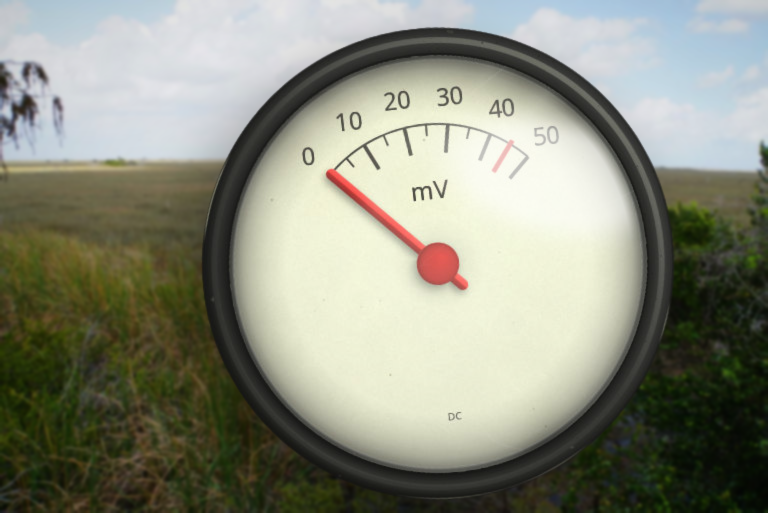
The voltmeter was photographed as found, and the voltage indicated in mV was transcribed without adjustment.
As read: 0 mV
